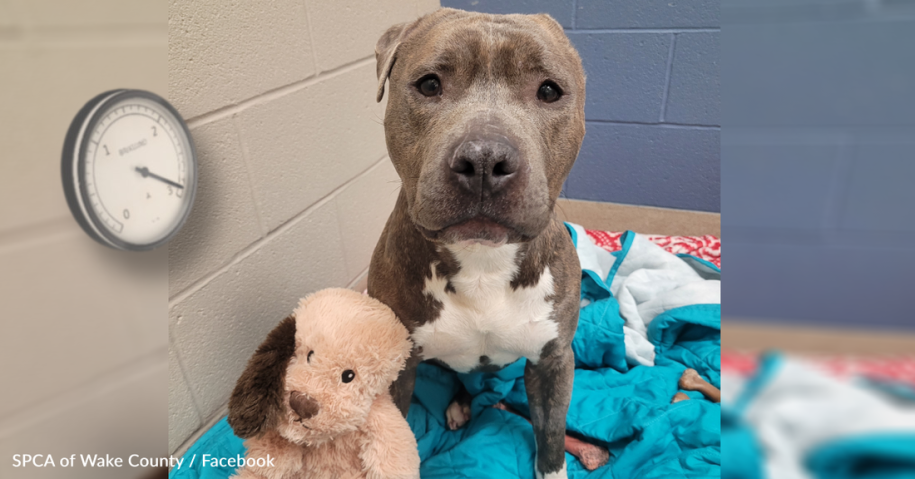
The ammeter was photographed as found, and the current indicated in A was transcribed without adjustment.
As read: 2.9 A
